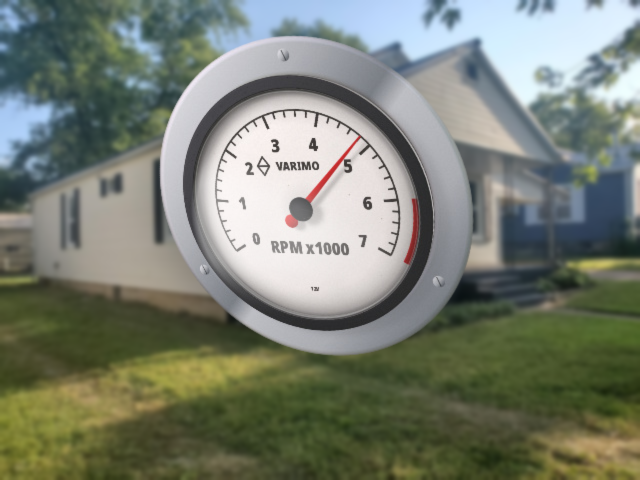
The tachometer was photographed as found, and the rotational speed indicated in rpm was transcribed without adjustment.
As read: 4800 rpm
